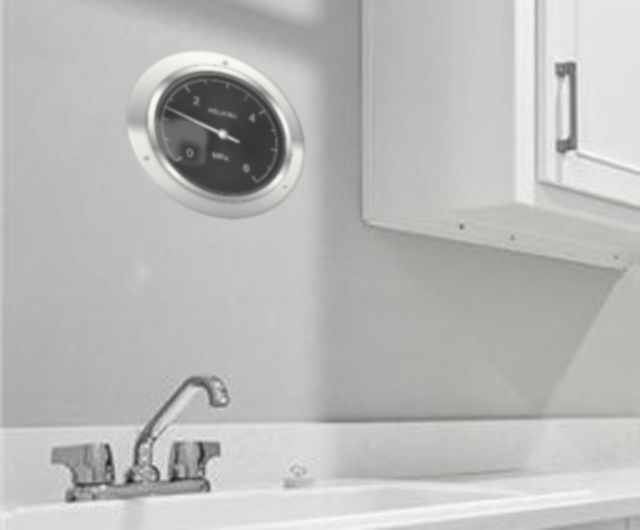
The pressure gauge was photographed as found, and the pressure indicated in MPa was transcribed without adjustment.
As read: 1.25 MPa
